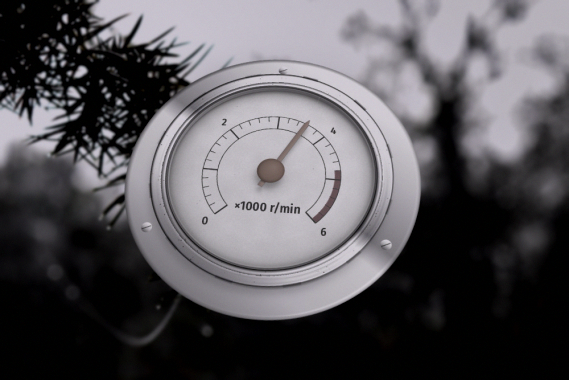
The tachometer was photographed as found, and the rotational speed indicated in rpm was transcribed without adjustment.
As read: 3600 rpm
